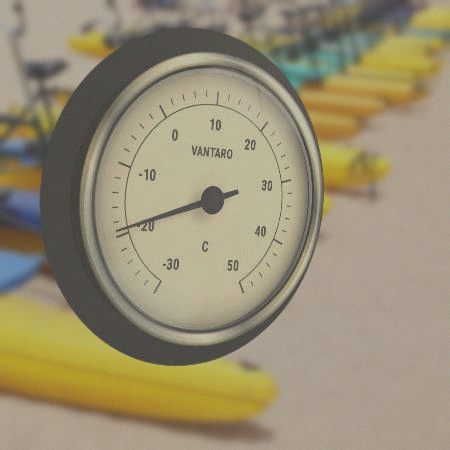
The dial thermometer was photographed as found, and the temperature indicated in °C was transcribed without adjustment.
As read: -19 °C
